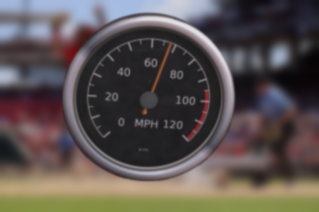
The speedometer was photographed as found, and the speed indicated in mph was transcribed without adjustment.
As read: 67.5 mph
